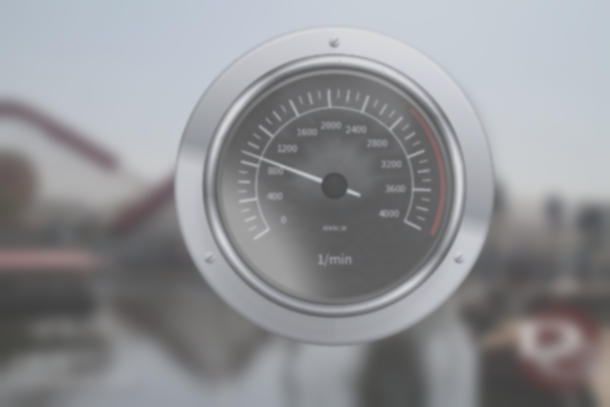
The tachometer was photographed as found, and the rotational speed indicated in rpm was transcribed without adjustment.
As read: 900 rpm
